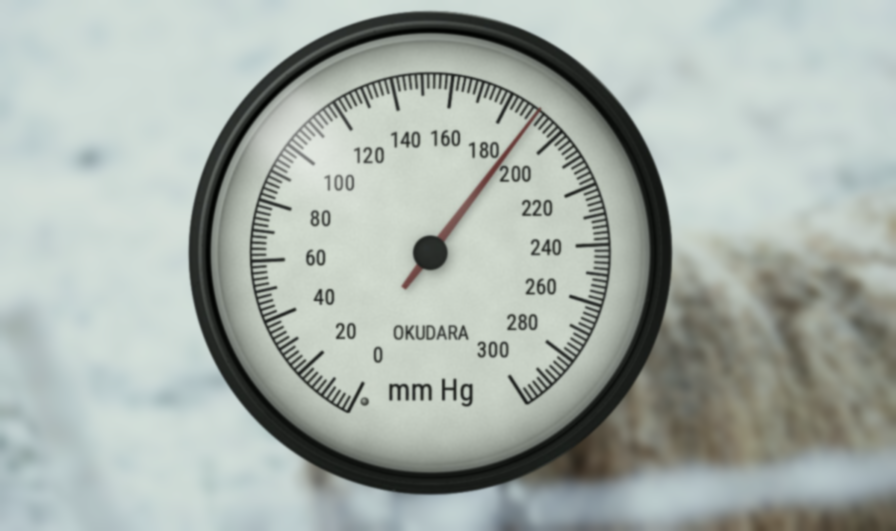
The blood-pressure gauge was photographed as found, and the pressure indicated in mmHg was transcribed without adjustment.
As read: 190 mmHg
